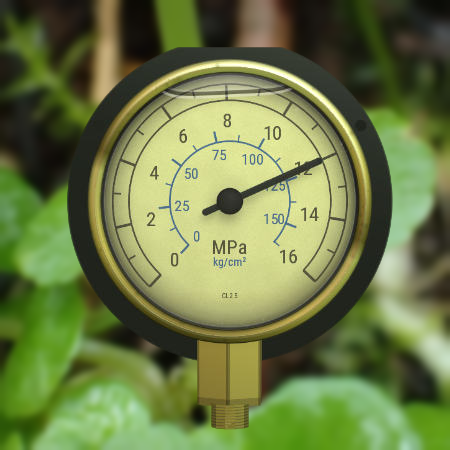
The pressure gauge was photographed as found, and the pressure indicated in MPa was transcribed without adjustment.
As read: 12 MPa
